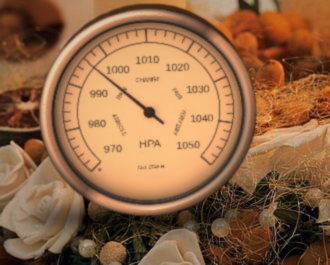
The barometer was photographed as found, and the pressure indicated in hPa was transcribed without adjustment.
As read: 996 hPa
